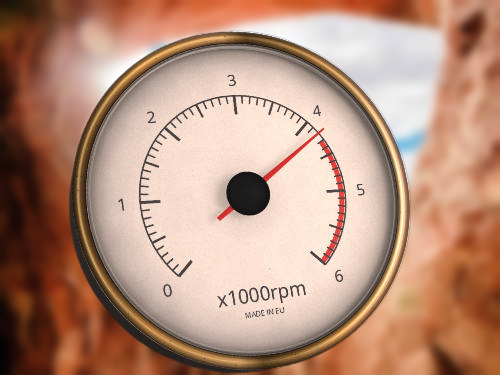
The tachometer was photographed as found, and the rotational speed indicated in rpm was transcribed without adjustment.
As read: 4200 rpm
